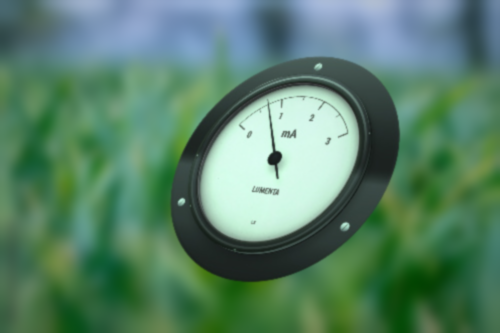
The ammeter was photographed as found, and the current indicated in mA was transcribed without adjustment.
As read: 0.75 mA
